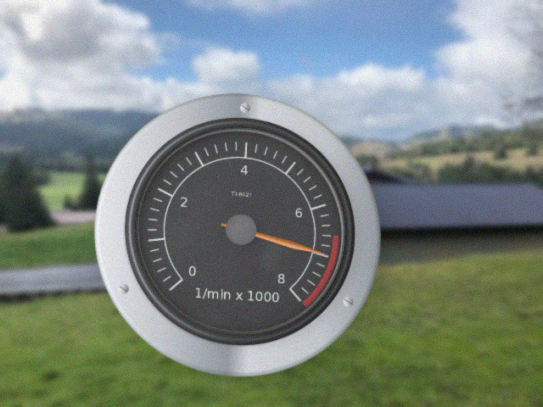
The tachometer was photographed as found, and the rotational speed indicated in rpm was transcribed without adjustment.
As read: 7000 rpm
